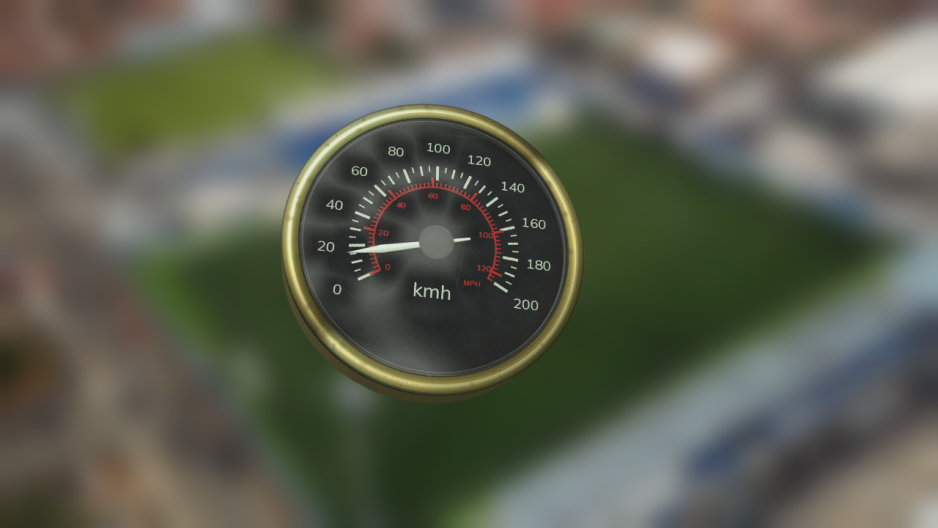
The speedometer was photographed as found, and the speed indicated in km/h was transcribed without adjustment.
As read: 15 km/h
